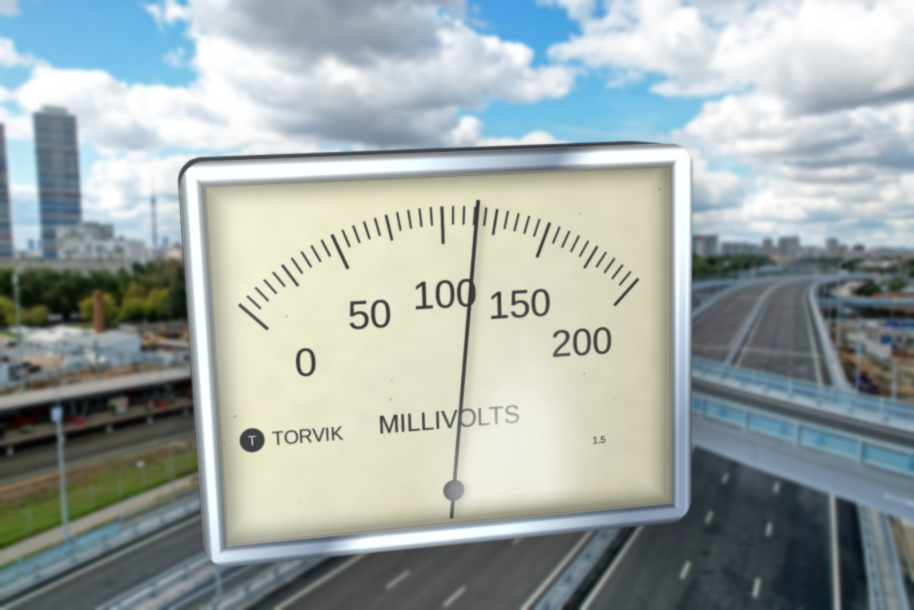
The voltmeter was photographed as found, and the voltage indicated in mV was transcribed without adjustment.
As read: 115 mV
